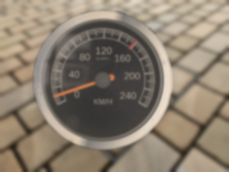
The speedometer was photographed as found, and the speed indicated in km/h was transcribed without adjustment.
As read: 10 km/h
